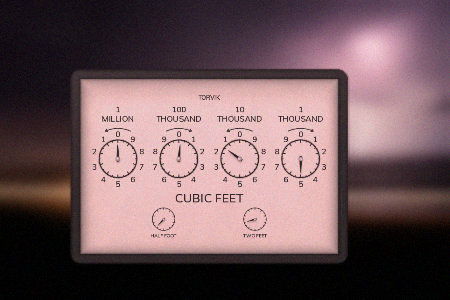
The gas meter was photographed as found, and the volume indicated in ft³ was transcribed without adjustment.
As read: 1500 ft³
